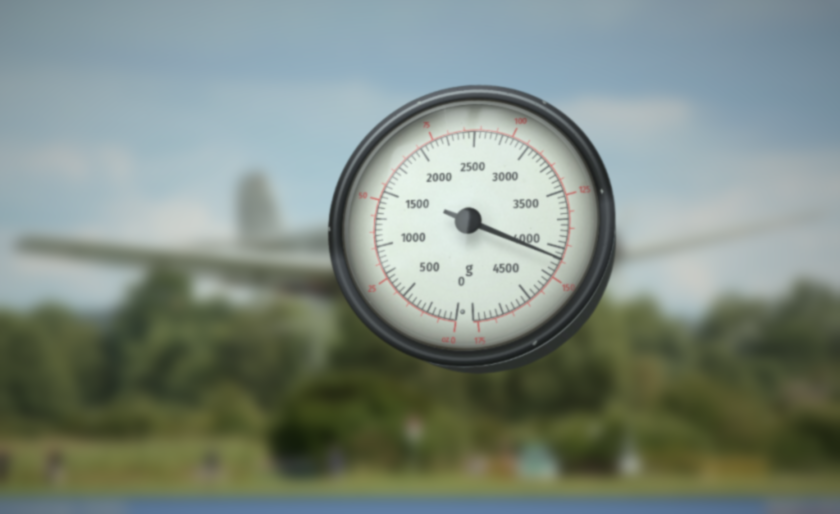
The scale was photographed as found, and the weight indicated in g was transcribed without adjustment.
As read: 4100 g
